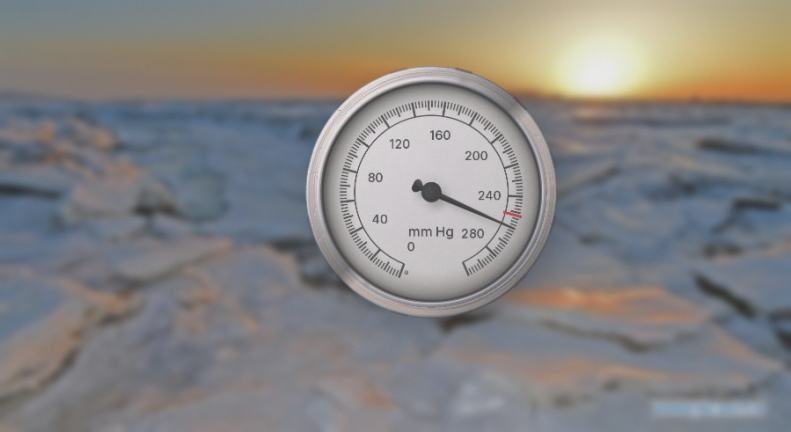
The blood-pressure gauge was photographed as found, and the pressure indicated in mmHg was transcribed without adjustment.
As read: 260 mmHg
